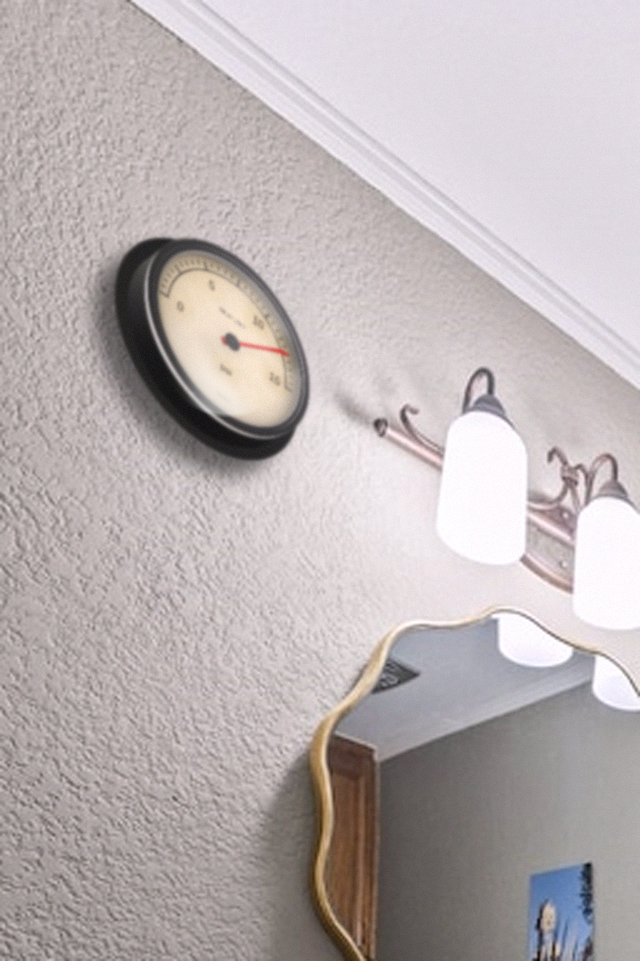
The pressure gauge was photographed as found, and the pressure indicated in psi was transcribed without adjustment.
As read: 12.5 psi
